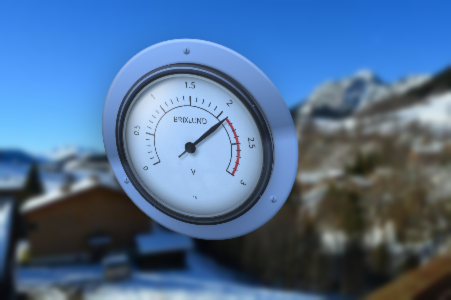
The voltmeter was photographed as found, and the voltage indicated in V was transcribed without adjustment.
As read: 2.1 V
